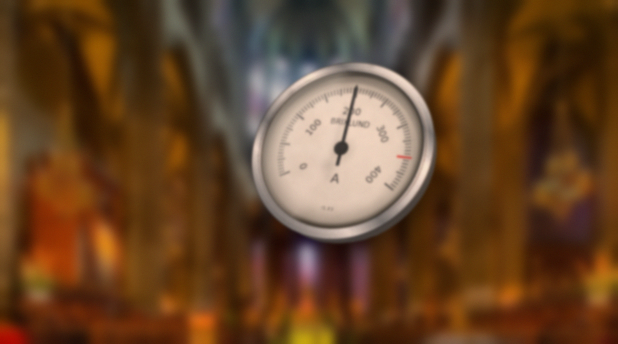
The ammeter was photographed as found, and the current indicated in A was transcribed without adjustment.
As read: 200 A
